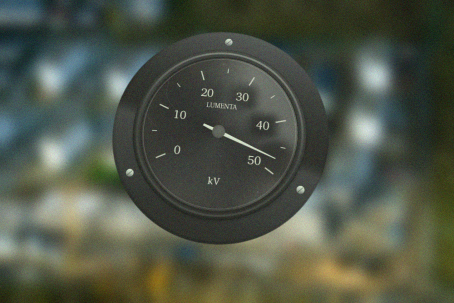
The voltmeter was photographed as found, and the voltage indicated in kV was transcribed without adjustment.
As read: 47.5 kV
